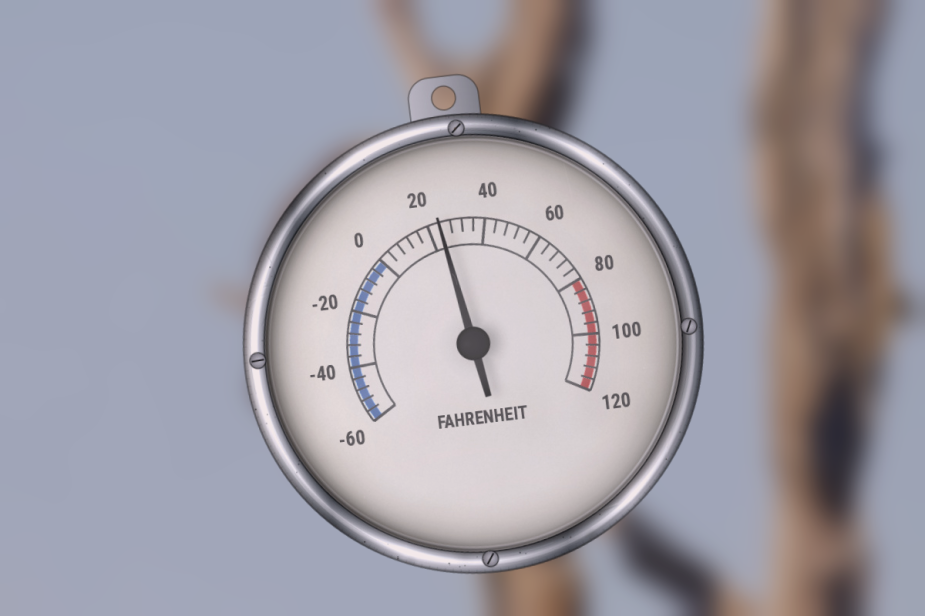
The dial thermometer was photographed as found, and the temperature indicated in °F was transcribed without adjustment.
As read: 24 °F
